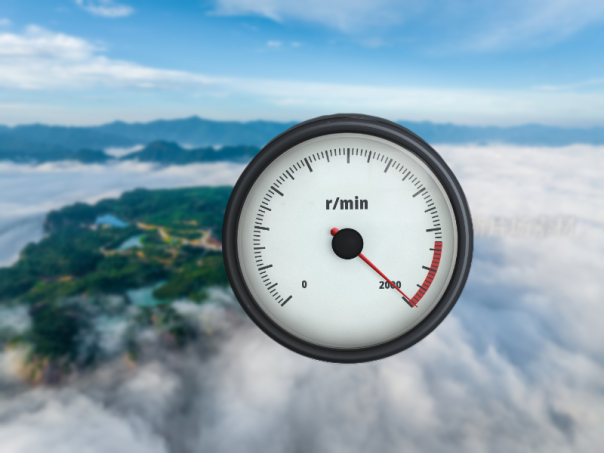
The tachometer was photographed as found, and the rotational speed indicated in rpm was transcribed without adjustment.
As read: 1980 rpm
